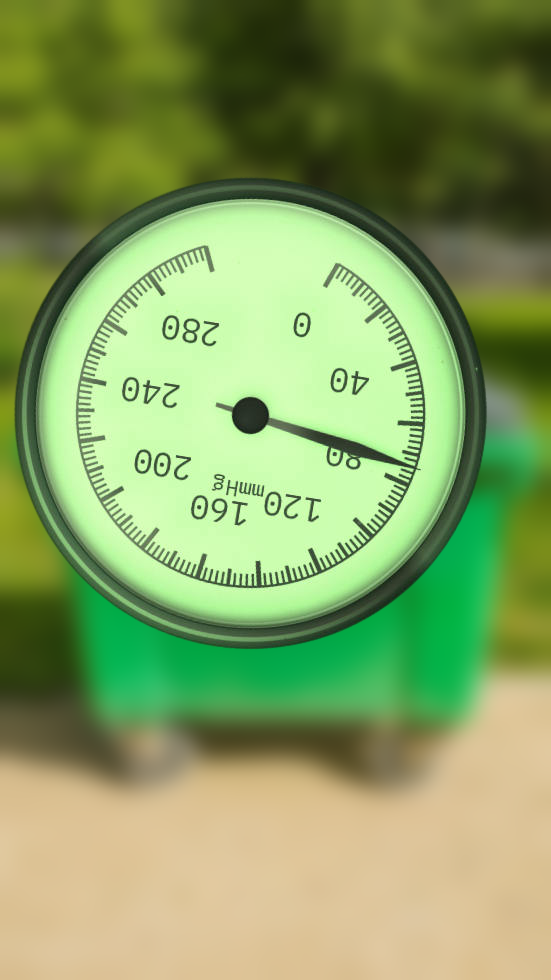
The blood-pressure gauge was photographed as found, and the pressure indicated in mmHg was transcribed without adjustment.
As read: 74 mmHg
